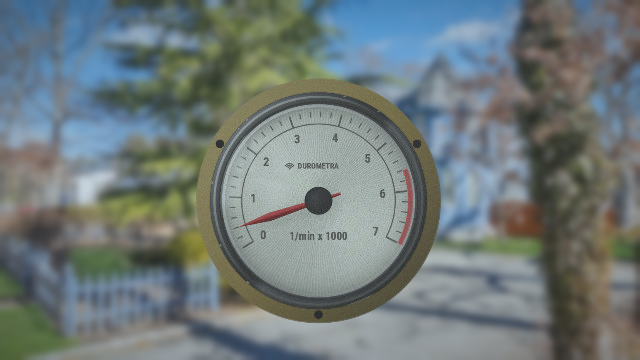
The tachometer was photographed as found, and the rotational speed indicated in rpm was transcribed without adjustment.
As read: 400 rpm
